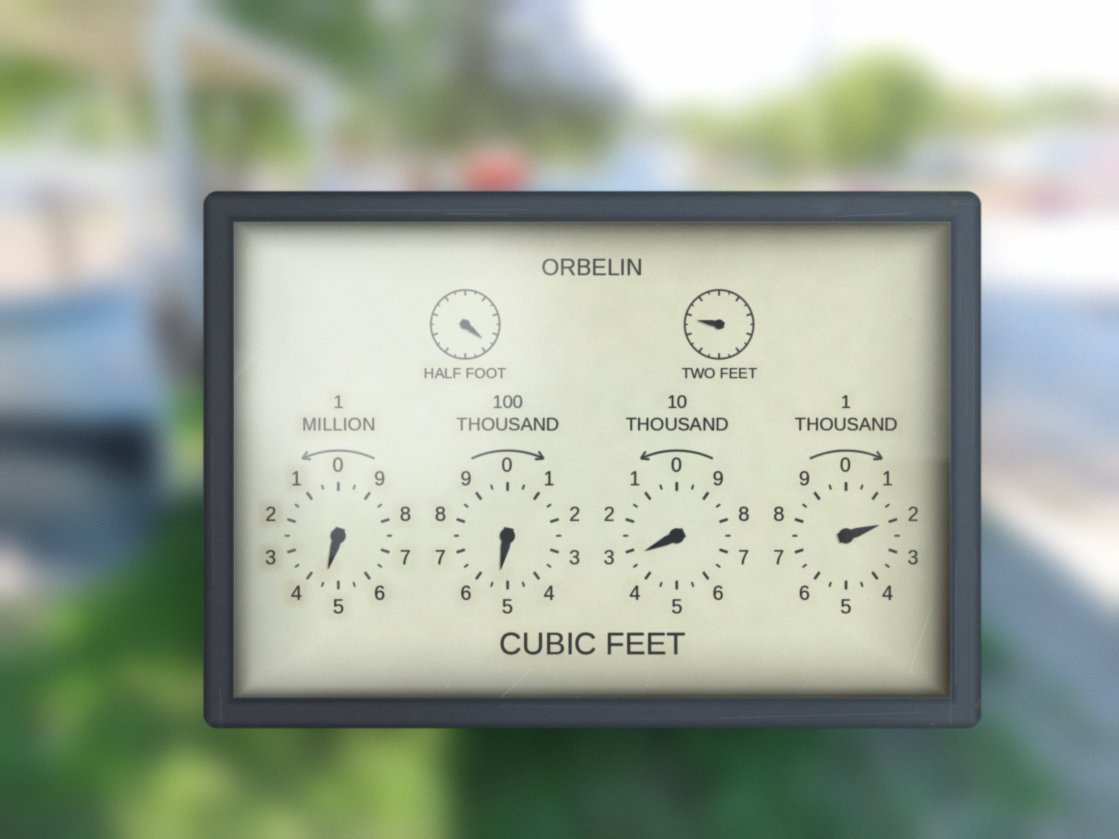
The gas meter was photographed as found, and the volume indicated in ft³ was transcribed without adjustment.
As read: 453200 ft³
